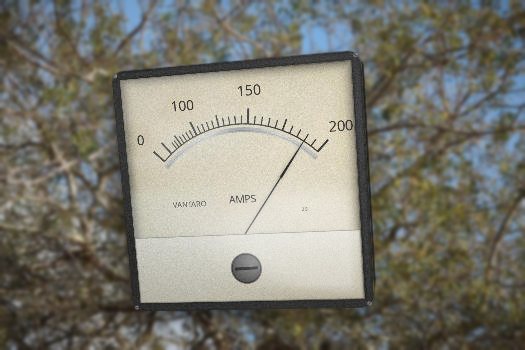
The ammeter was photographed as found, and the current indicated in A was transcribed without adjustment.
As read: 190 A
